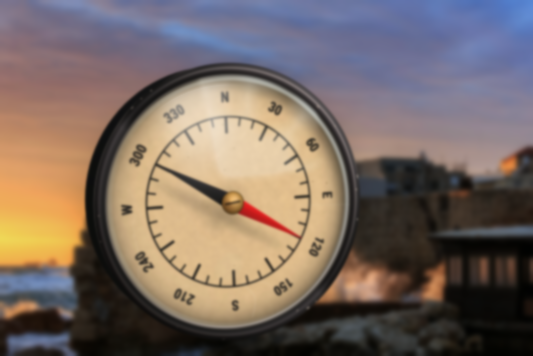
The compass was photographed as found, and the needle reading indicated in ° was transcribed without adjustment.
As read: 120 °
